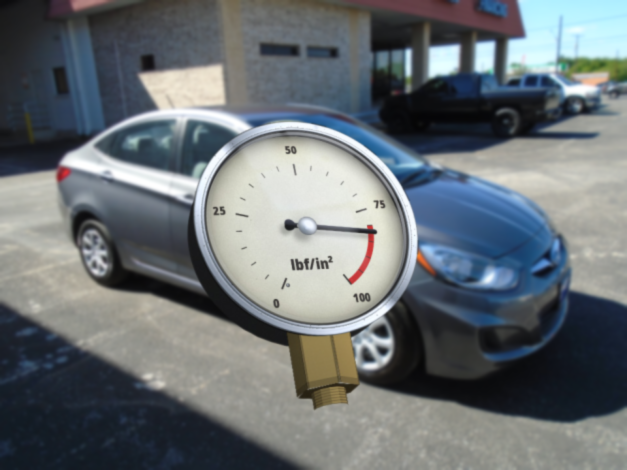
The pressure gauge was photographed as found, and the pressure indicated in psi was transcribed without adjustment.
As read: 82.5 psi
